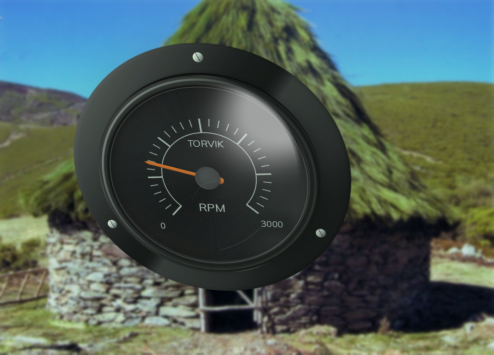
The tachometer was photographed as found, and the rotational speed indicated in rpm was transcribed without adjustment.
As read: 700 rpm
